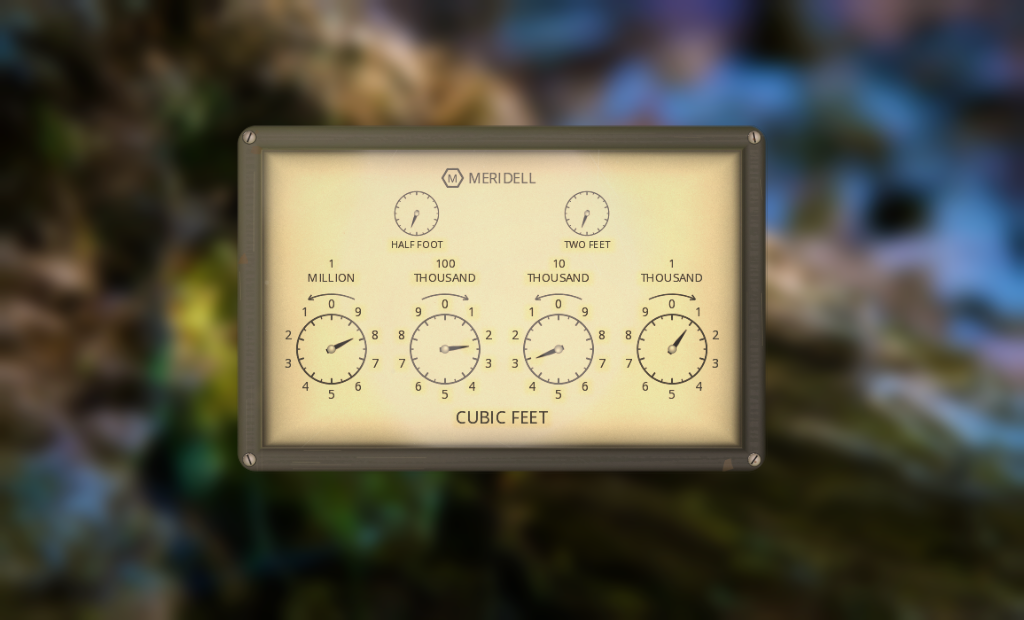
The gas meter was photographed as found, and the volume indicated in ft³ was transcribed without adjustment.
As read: 823100 ft³
